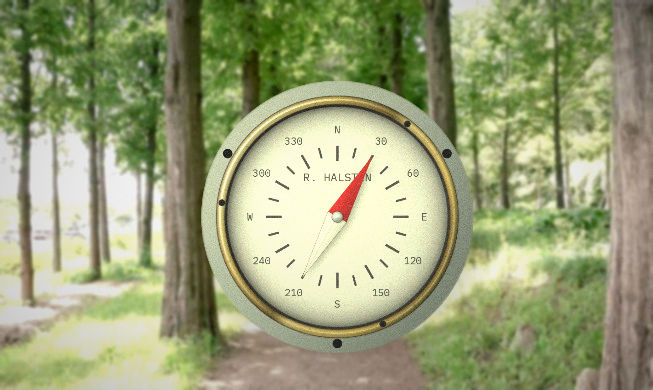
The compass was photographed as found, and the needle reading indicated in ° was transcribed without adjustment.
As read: 30 °
